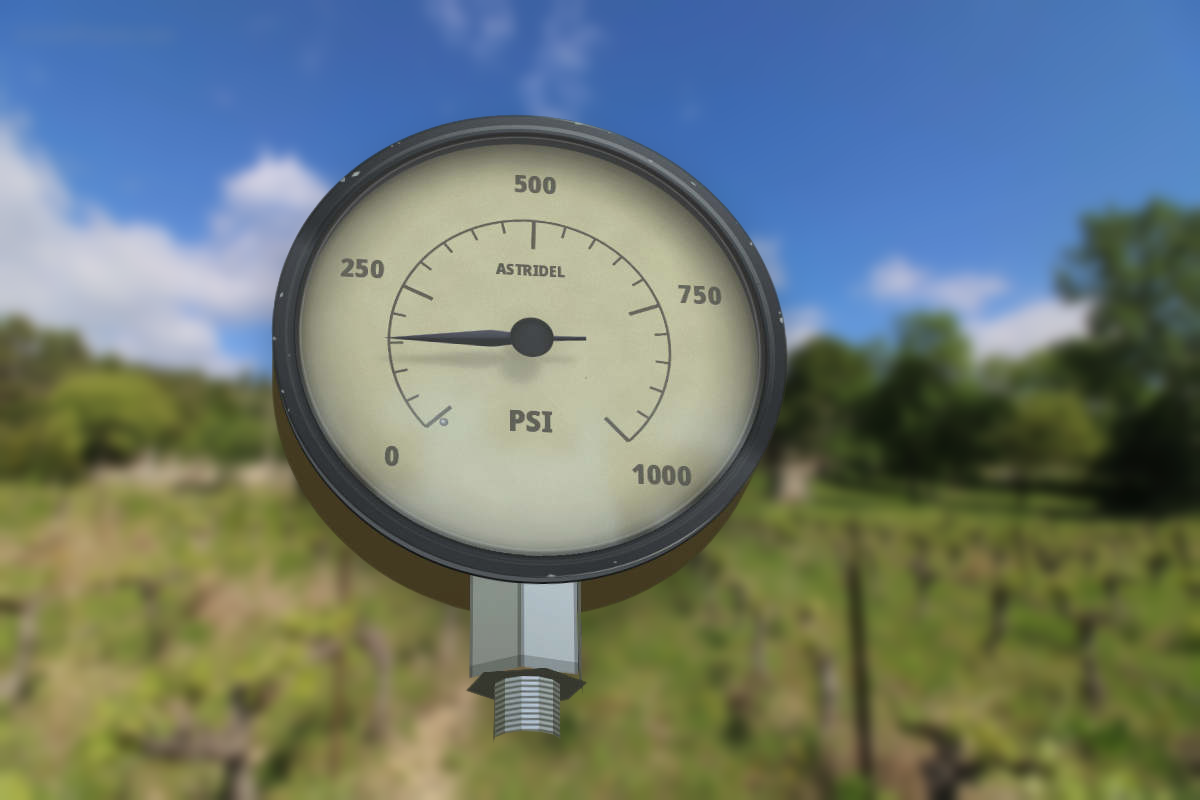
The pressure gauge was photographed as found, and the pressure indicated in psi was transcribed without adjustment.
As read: 150 psi
